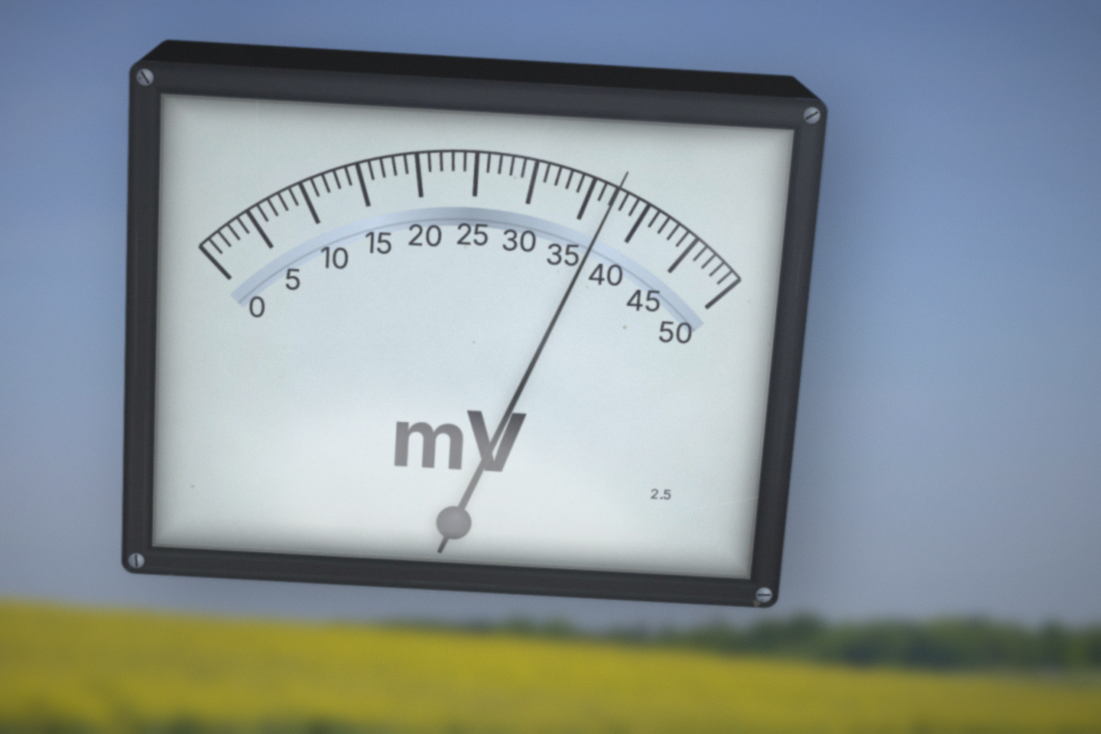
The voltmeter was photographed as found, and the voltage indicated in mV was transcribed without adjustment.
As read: 37 mV
